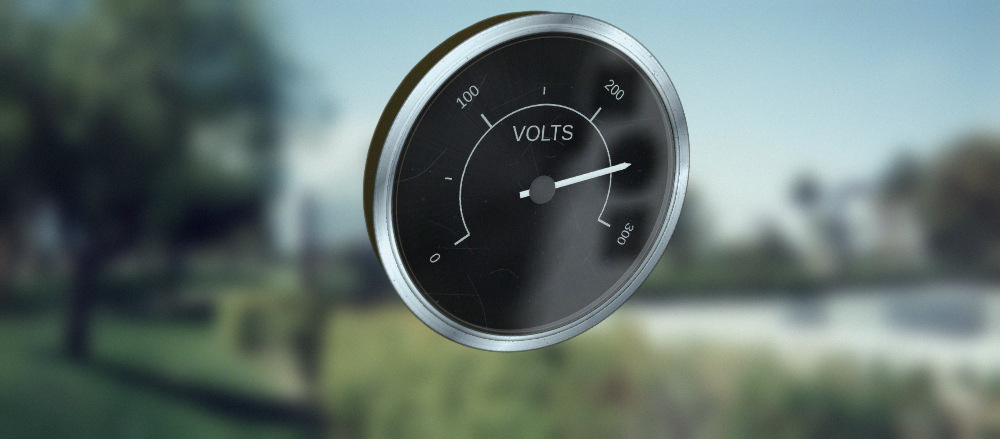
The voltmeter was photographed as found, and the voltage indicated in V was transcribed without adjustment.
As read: 250 V
